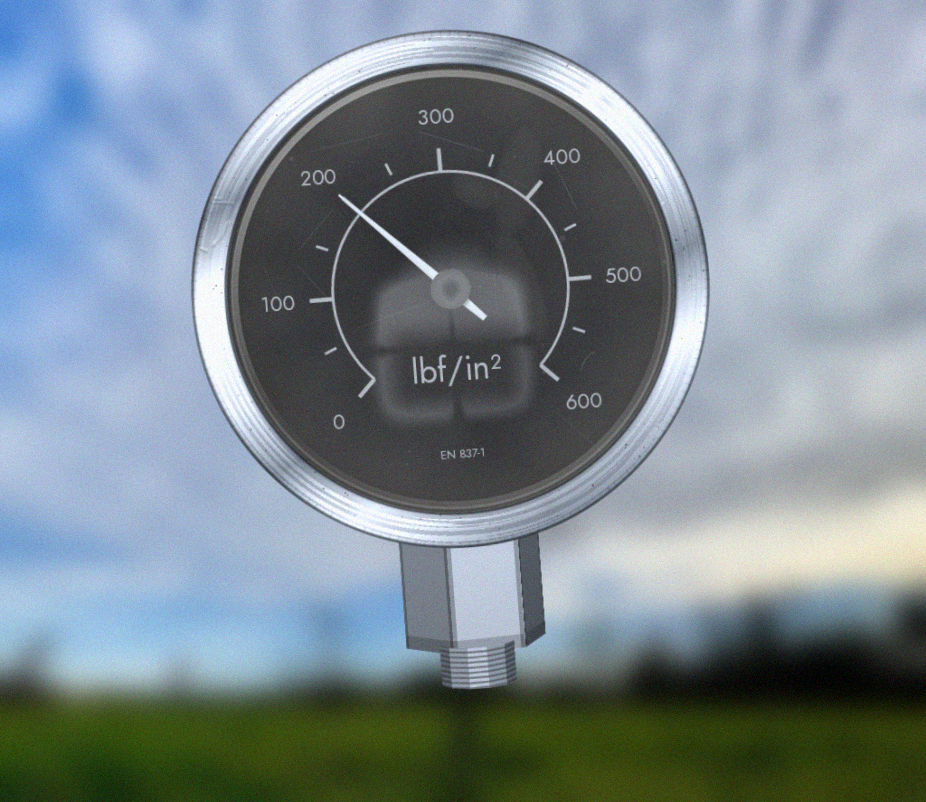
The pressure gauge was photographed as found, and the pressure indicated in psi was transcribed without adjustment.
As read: 200 psi
